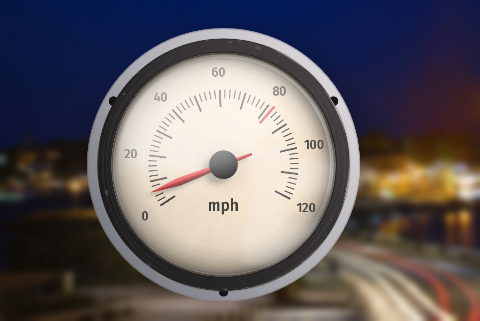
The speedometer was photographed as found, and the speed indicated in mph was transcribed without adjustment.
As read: 6 mph
